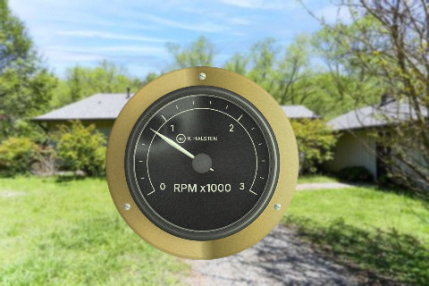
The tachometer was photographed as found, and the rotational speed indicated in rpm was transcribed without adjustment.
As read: 800 rpm
